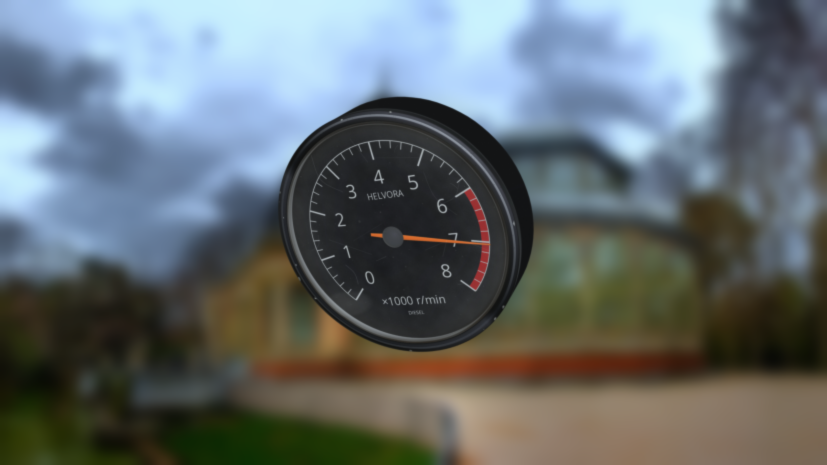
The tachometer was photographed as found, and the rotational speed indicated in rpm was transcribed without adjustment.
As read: 7000 rpm
